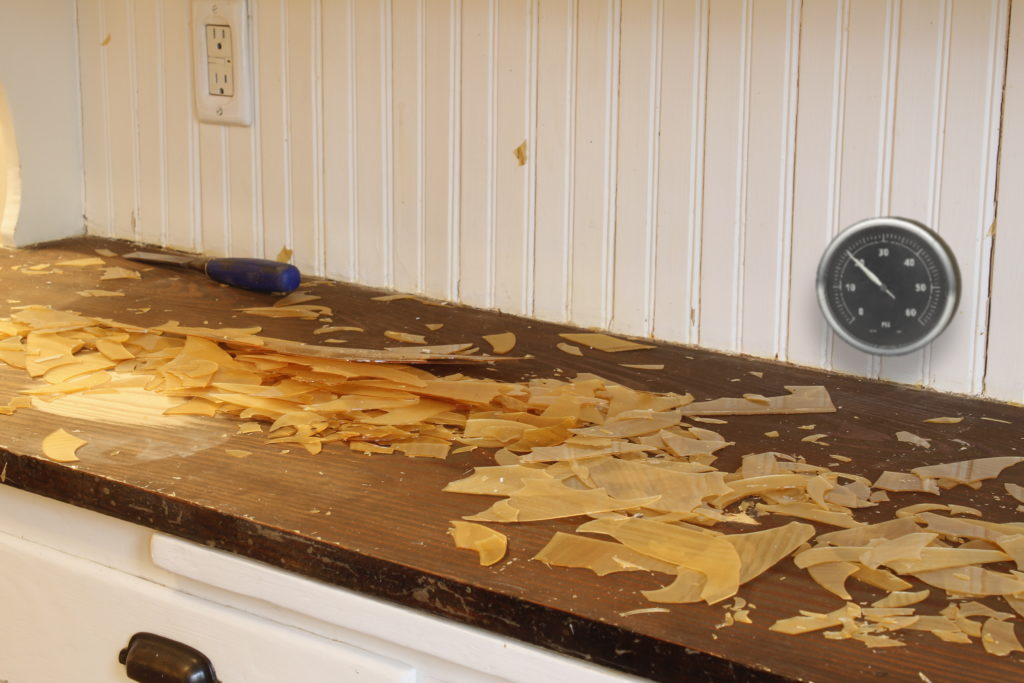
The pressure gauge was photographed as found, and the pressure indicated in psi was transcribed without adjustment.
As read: 20 psi
